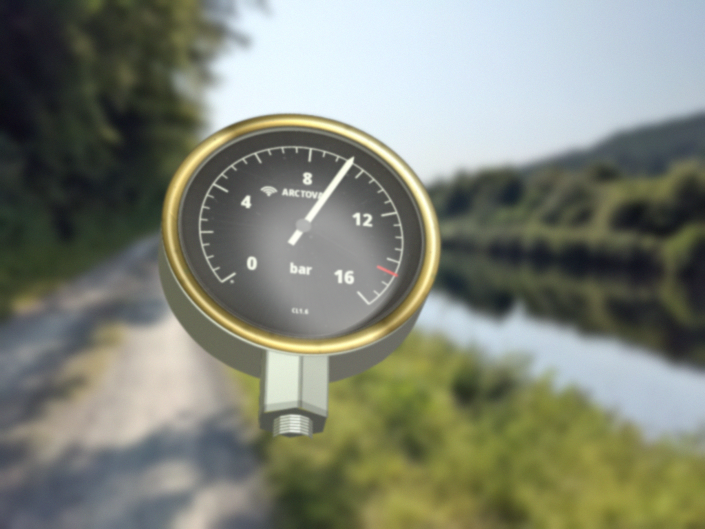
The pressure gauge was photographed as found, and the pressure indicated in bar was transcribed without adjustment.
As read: 9.5 bar
